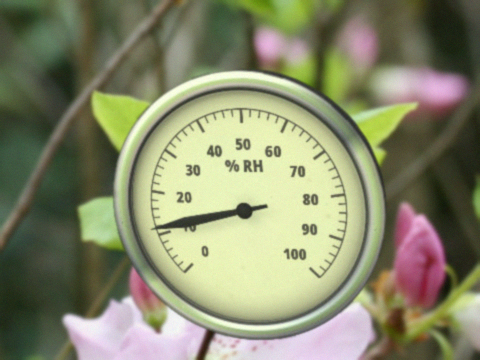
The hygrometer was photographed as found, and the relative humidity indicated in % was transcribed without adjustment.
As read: 12 %
